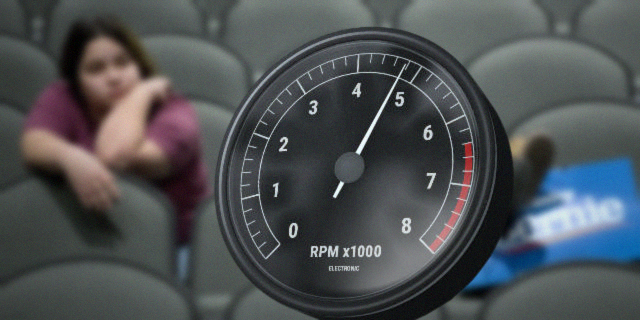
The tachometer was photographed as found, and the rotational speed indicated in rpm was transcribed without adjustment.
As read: 4800 rpm
